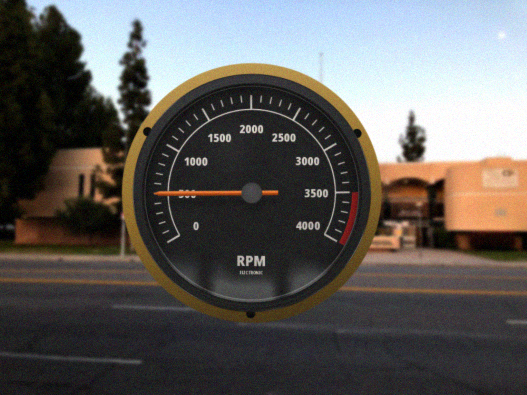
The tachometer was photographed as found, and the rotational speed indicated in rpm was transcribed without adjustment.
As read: 500 rpm
